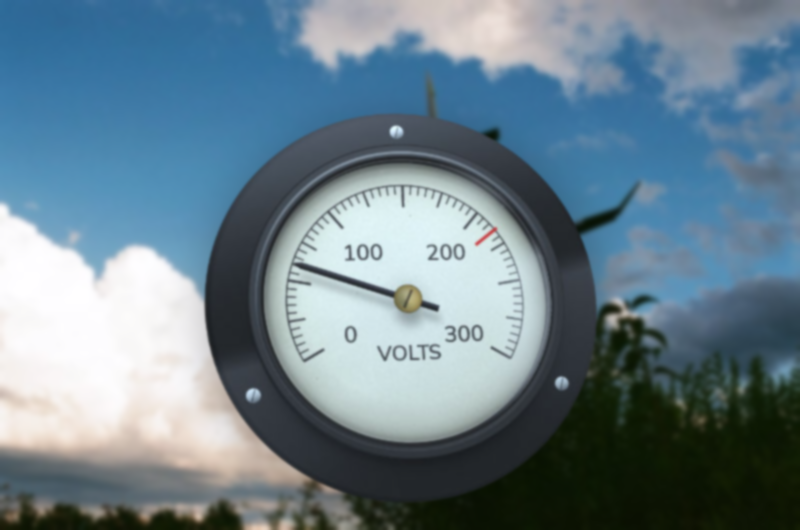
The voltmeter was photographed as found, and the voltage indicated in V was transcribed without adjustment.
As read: 60 V
